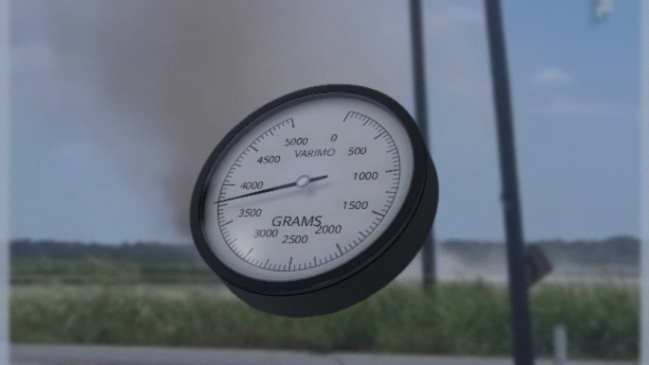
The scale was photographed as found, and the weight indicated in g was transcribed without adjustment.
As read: 3750 g
